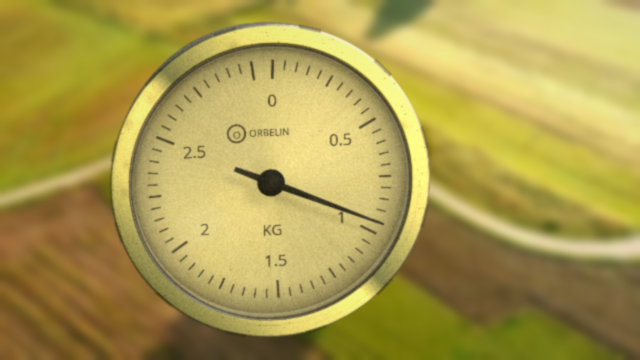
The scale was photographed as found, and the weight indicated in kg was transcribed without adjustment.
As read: 0.95 kg
